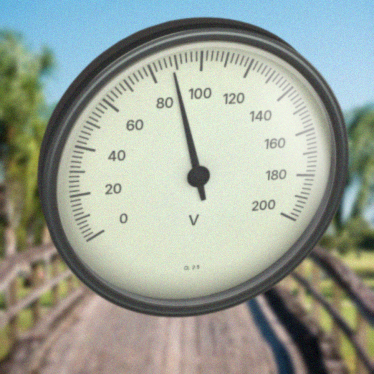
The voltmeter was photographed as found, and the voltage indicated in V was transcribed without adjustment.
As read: 88 V
